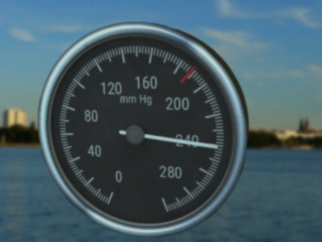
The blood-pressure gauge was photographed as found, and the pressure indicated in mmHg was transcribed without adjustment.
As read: 240 mmHg
